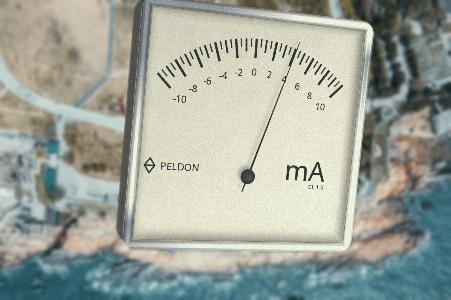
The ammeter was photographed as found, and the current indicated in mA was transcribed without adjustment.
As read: 4 mA
